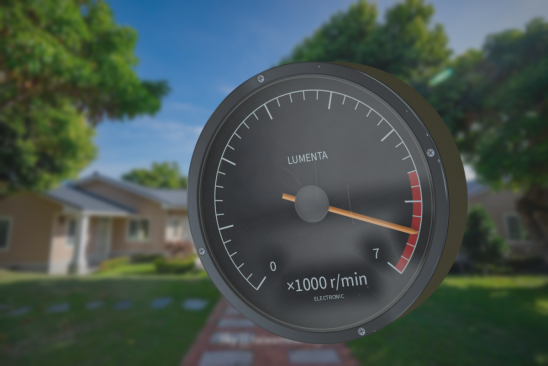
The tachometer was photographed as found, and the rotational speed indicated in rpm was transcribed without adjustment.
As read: 6400 rpm
